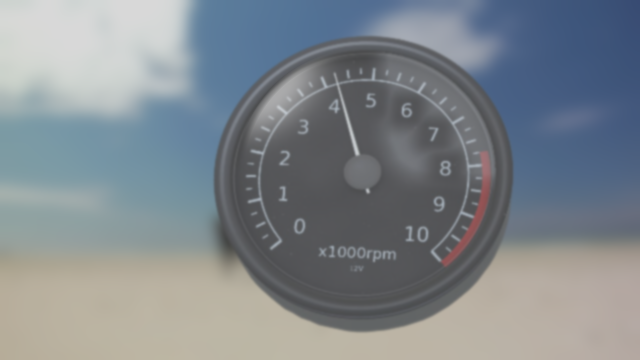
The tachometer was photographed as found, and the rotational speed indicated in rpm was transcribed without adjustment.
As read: 4250 rpm
